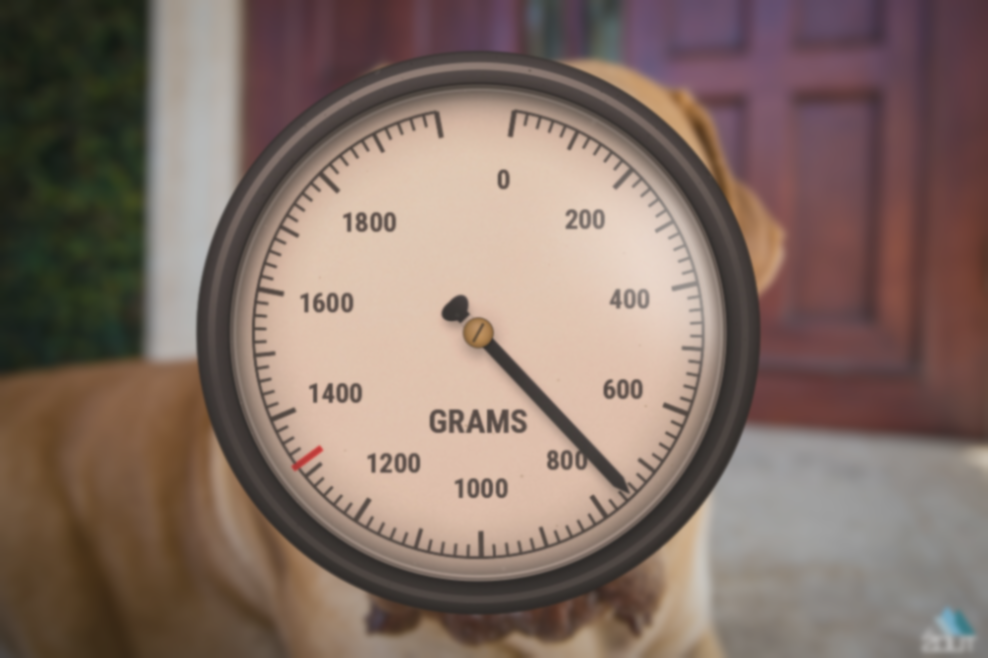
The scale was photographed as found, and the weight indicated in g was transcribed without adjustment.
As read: 750 g
